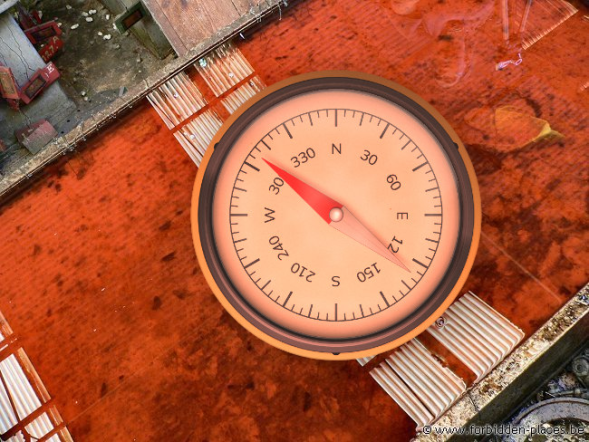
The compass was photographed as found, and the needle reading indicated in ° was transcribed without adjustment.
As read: 307.5 °
